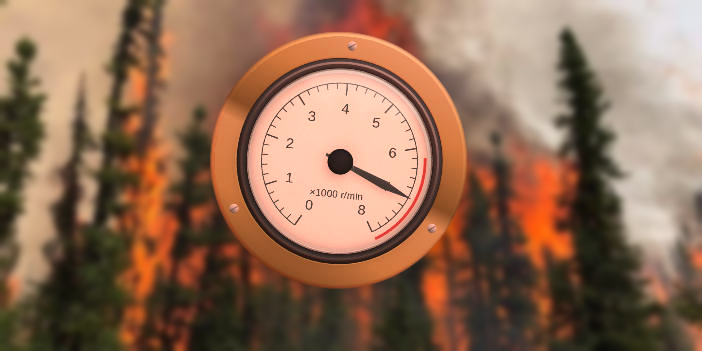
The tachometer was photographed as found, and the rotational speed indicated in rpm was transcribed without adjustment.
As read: 7000 rpm
